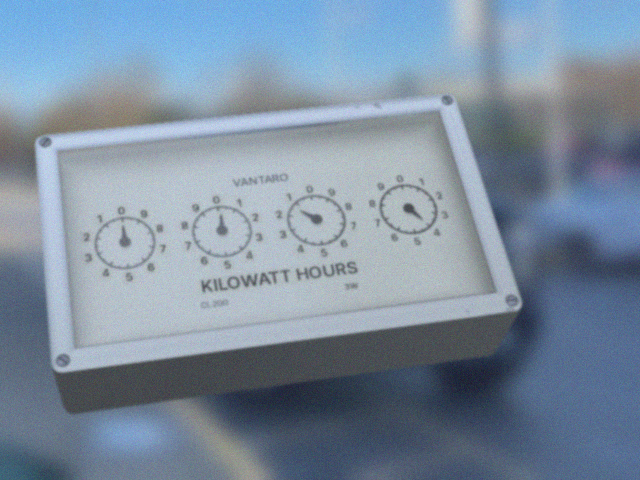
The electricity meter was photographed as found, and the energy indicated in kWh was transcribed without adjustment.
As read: 14 kWh
